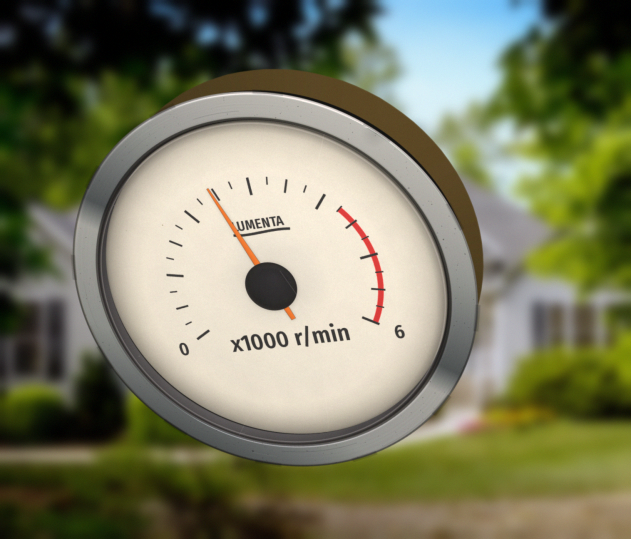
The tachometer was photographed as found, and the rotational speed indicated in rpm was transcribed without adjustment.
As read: 2500 rpm
